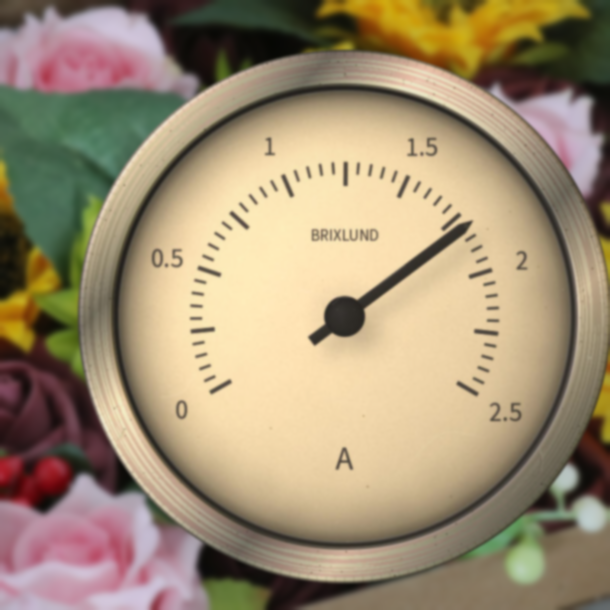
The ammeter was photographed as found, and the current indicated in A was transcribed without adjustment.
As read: 1.8 A
